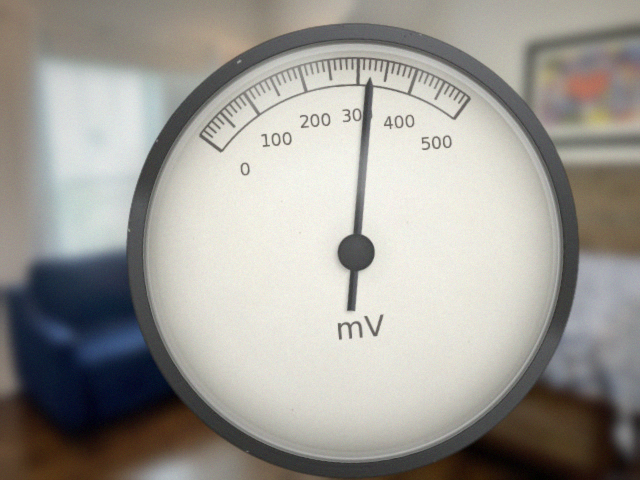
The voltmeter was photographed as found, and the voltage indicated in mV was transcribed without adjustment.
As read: 320 mV
